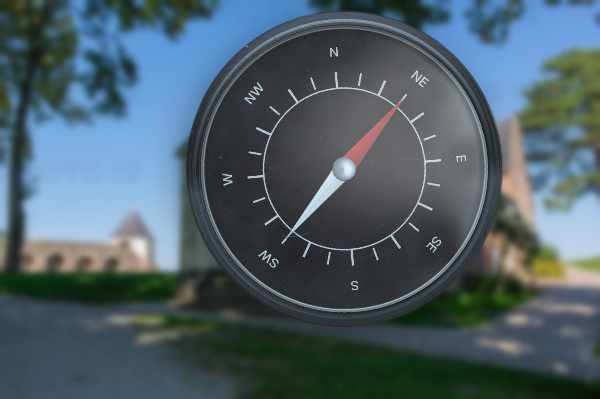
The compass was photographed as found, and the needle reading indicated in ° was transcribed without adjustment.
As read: 45 °
